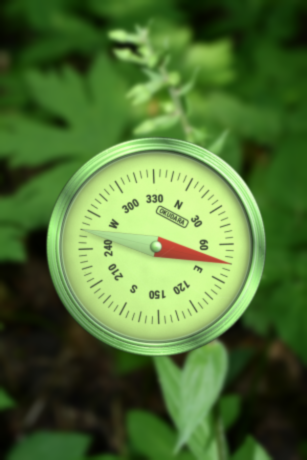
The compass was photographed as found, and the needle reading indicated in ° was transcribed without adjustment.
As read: 75 °
